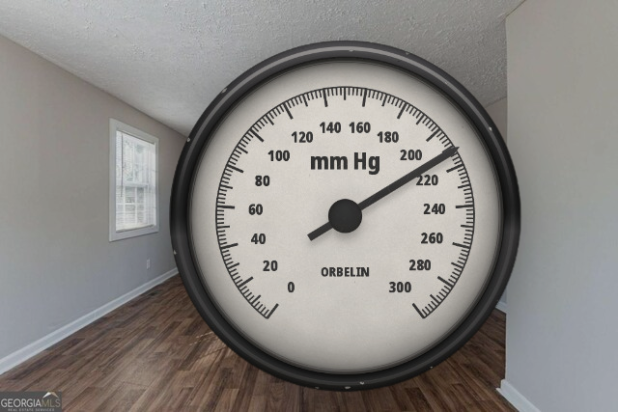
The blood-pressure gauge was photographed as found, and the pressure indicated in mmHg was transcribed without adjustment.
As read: 212 mmHg
